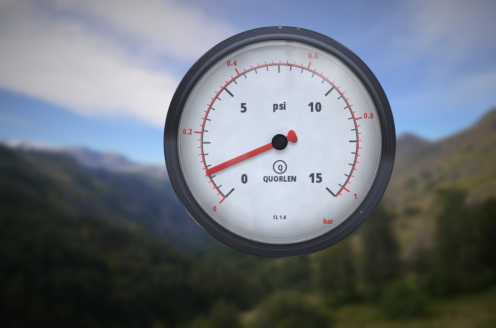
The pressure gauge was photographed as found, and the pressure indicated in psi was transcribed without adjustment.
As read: 1.25 psi
